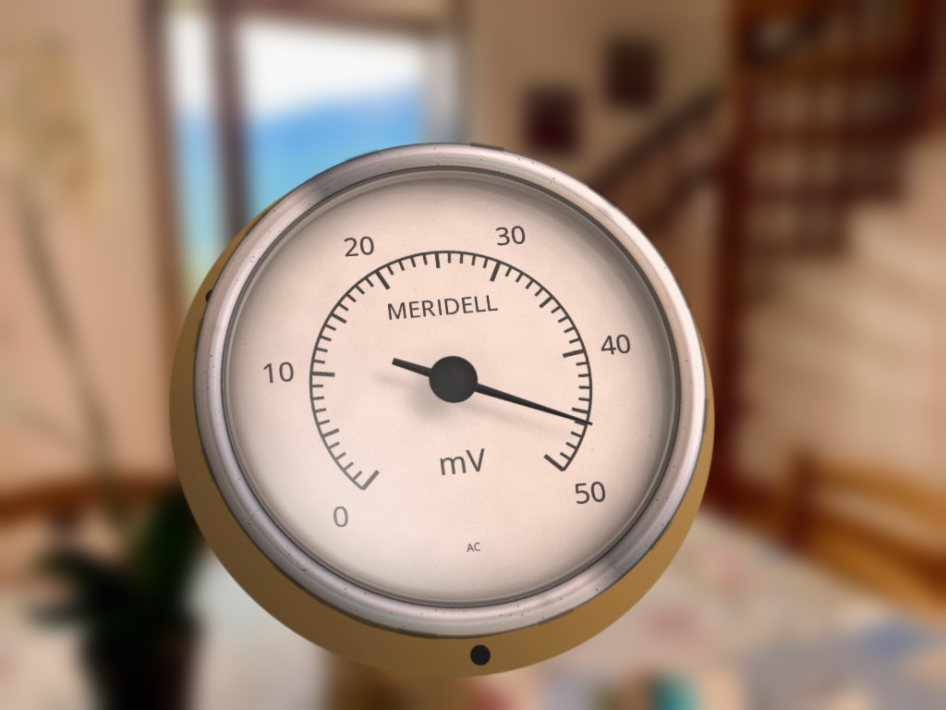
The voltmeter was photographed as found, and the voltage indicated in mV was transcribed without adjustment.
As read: 46 mV
